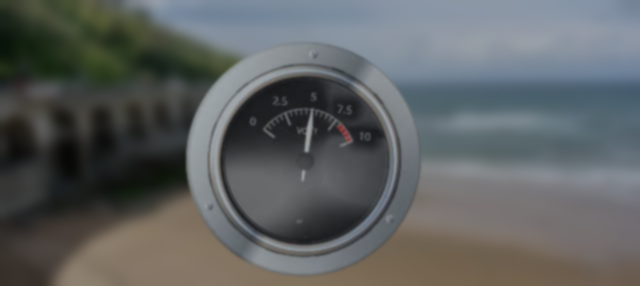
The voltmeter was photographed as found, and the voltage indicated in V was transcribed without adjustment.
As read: 5 V
